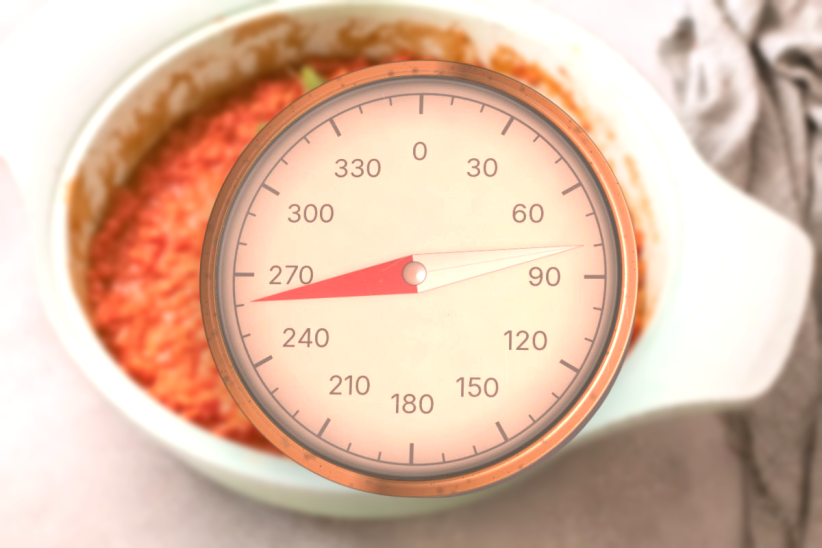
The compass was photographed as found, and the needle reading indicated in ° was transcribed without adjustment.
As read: 260 °
